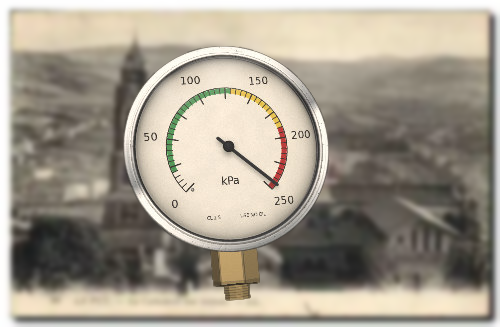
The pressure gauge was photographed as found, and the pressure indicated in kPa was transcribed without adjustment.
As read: 245 kPa
